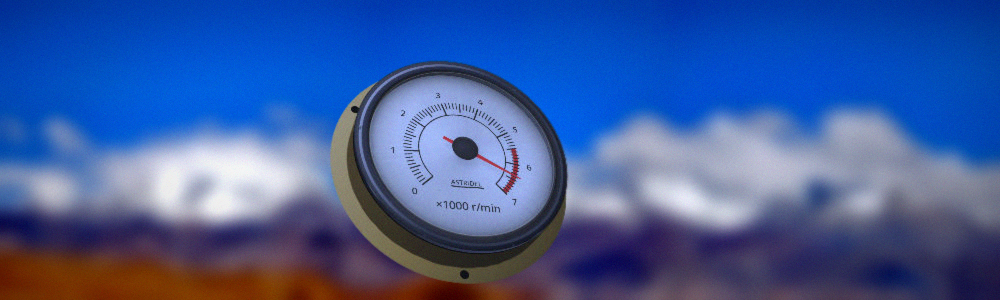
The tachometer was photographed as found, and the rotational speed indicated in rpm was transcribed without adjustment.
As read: 6500 rpm
